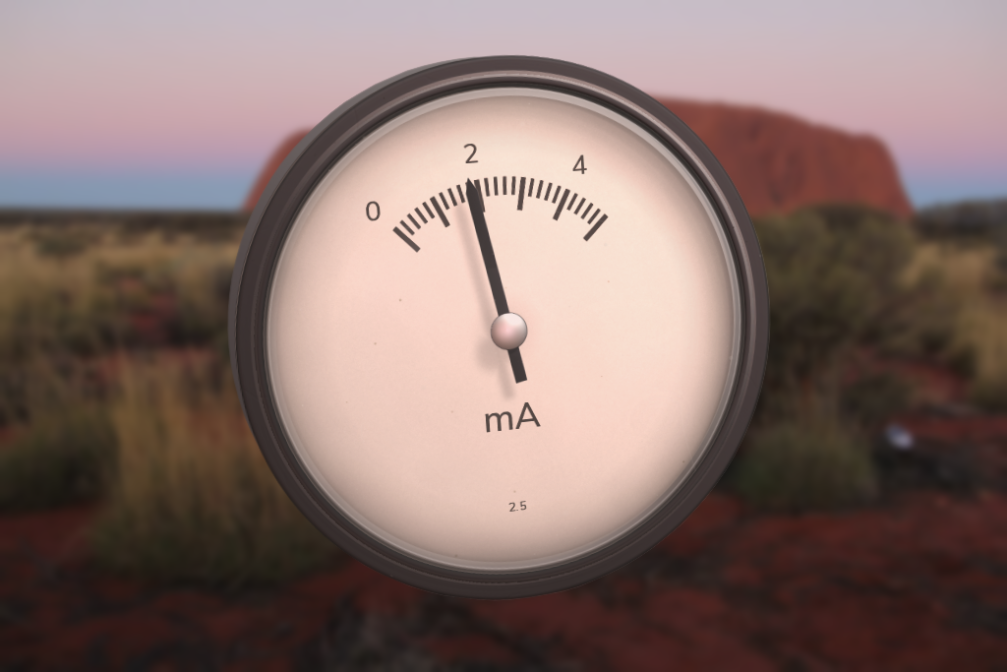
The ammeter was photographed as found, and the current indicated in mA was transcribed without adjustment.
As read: 1.8 mA
